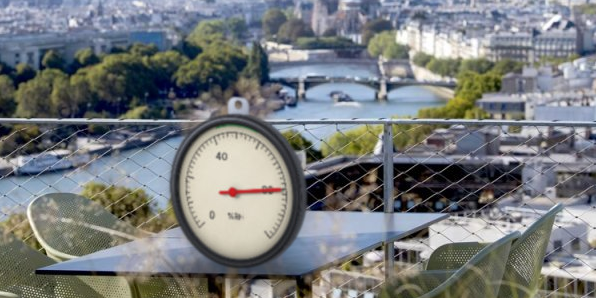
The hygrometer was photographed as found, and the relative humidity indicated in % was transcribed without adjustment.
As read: 80 %
